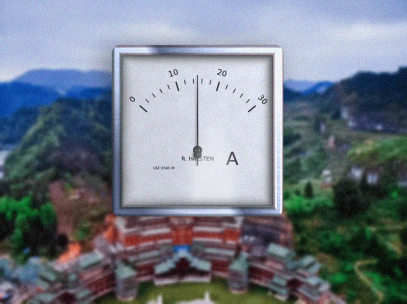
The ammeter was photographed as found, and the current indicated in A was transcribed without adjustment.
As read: 15 A
